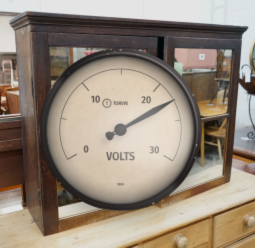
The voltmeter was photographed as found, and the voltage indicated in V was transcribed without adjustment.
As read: 22.5 V
